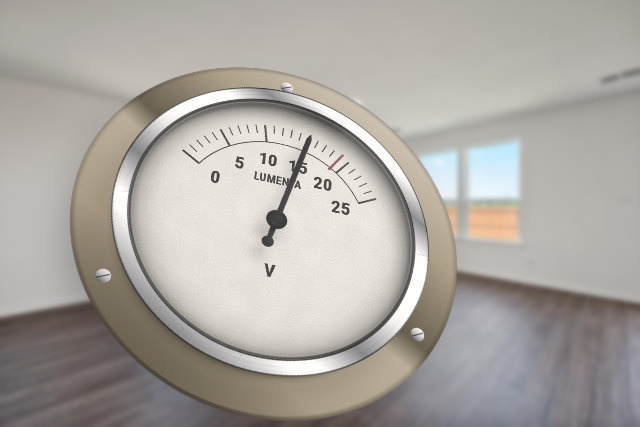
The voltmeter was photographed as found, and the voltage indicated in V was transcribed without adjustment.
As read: 15 V
